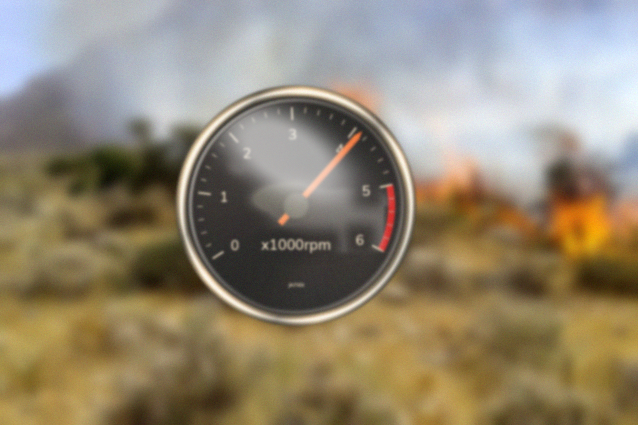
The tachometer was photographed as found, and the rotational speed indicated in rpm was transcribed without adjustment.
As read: 4100 rpm
